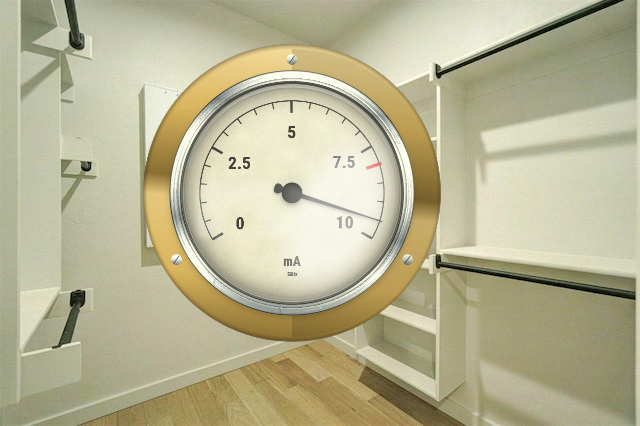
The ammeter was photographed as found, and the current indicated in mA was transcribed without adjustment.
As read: 9.5 mA
